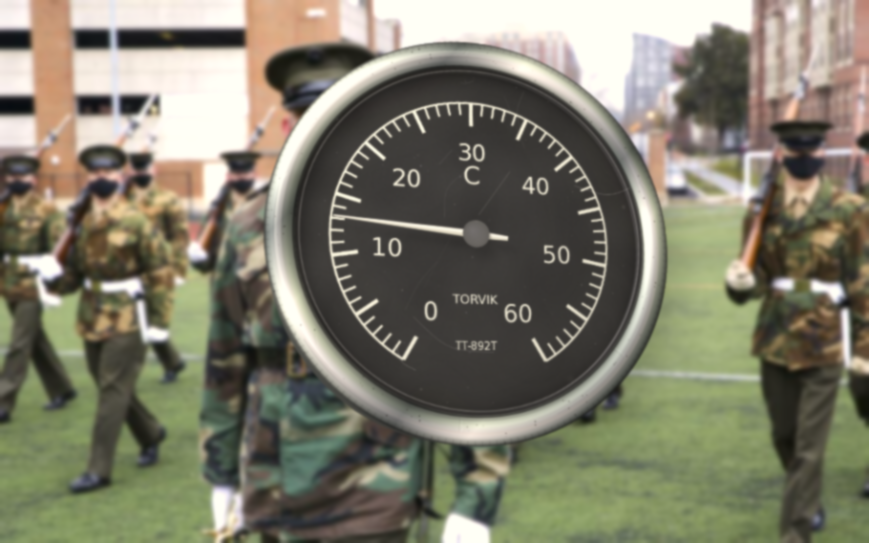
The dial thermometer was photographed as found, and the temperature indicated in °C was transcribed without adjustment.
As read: 13 °C
